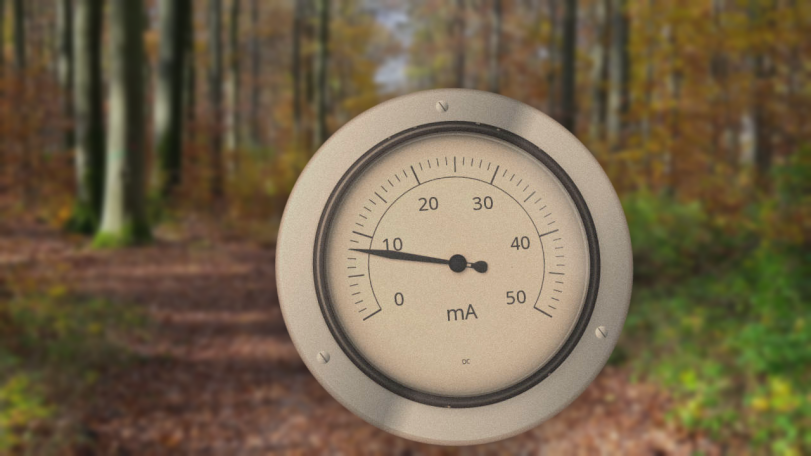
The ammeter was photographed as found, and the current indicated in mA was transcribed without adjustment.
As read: 8 mA
